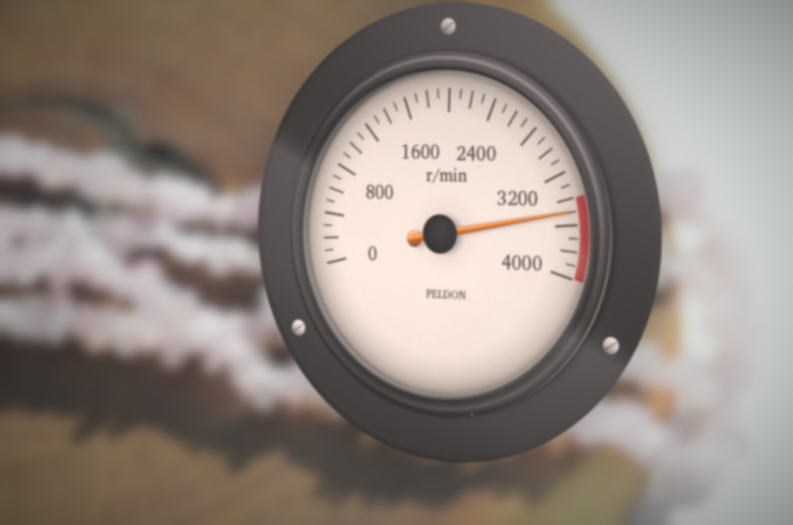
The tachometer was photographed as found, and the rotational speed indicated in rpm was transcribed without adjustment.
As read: 3500 rpm
